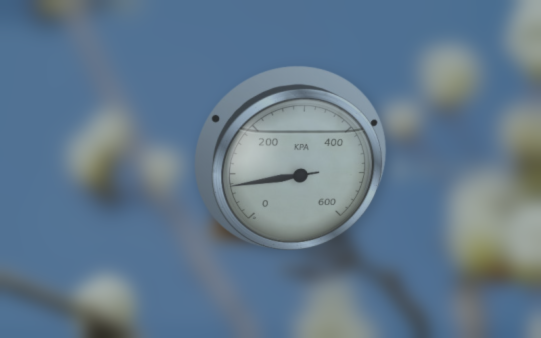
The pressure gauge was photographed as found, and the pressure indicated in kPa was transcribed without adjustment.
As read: 80 kPa
